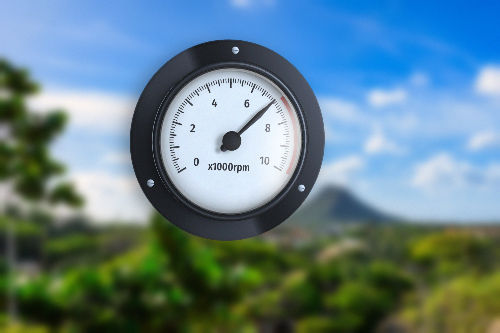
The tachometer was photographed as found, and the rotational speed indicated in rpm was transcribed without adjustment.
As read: 7000 rpm
